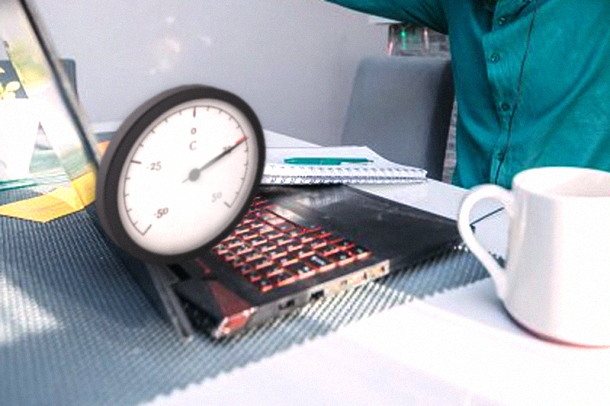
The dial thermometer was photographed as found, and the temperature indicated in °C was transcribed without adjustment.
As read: 25 °C
